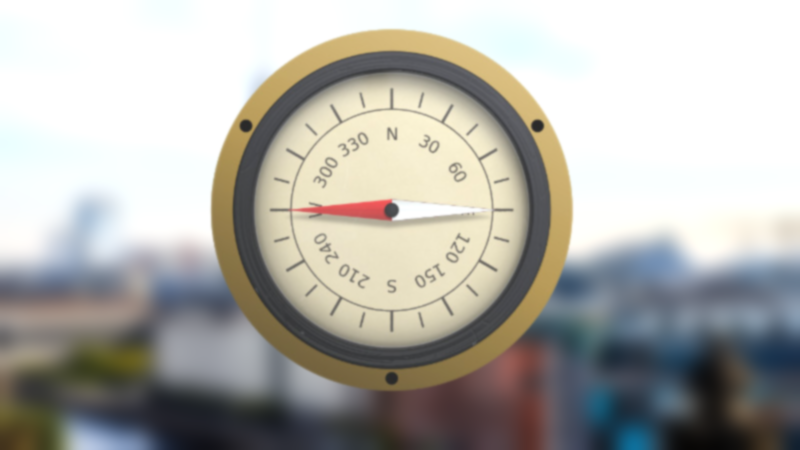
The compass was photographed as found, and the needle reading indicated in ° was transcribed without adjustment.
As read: 270 °
